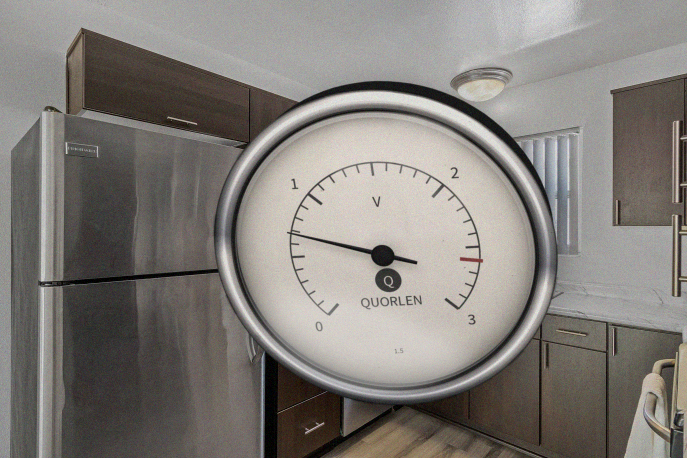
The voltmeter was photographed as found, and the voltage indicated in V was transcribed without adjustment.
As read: 0.7 V
